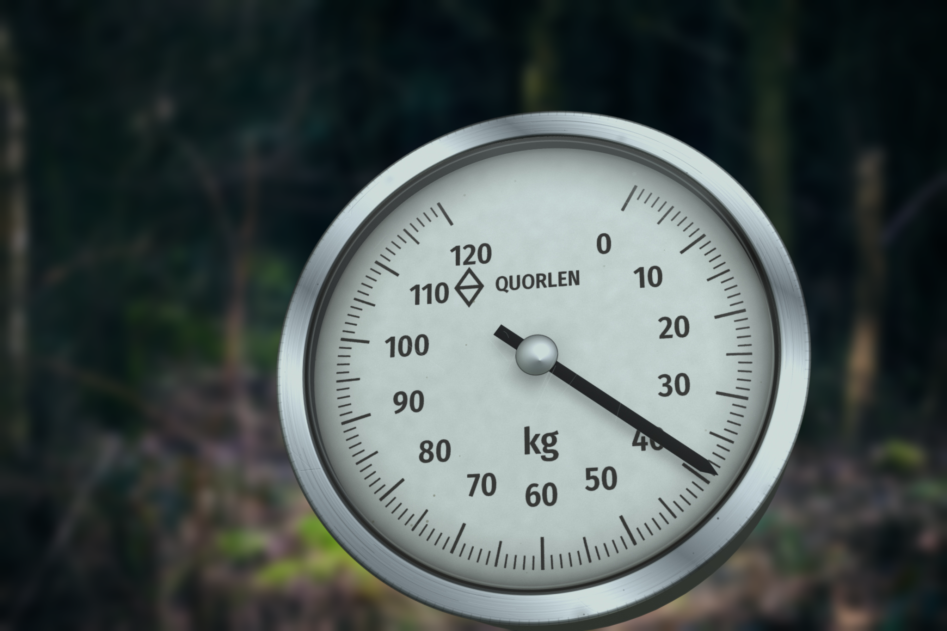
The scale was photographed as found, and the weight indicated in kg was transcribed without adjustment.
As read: 39 kg
